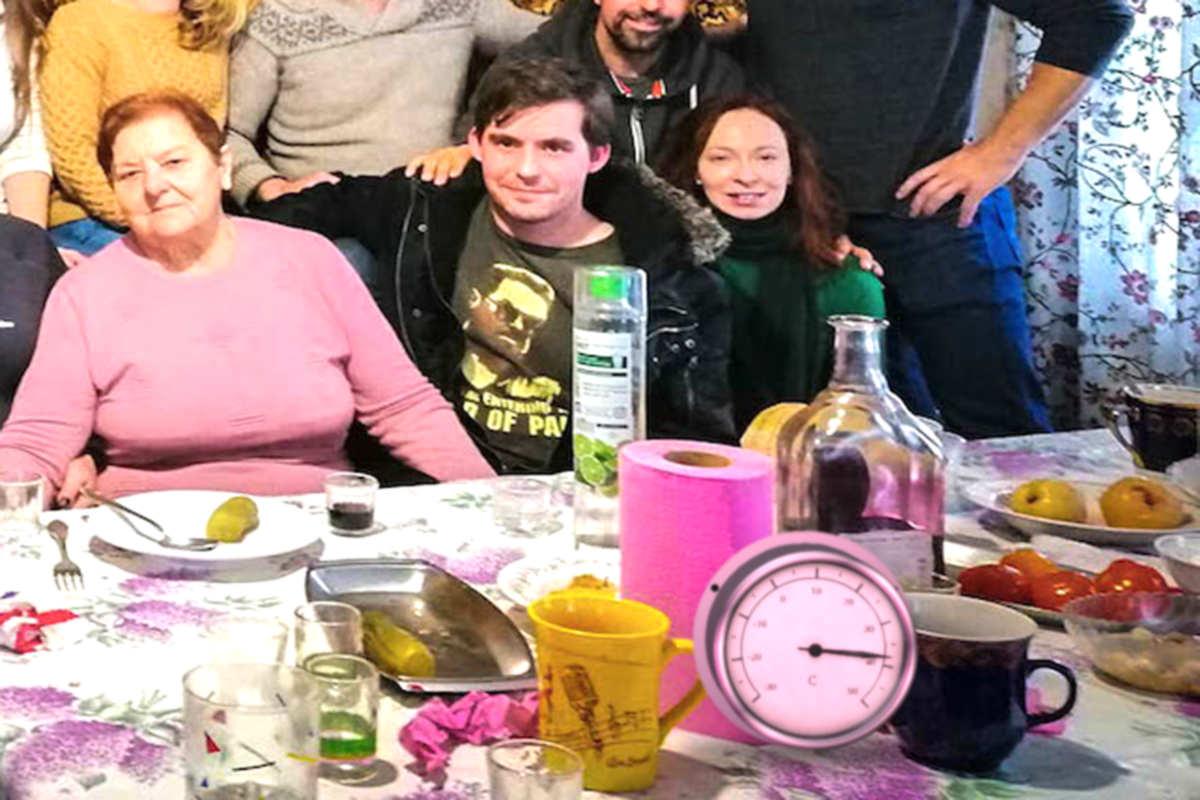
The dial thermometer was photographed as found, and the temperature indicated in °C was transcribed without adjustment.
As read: 37.5 °C
